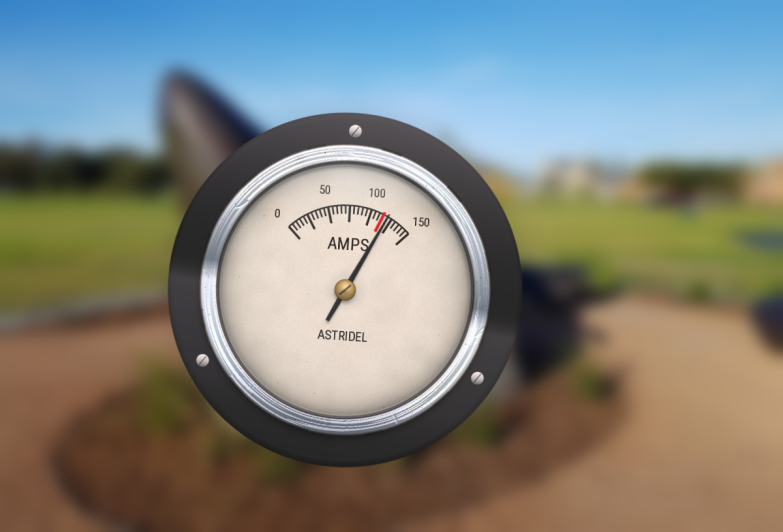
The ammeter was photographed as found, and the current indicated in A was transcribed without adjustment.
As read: 120 A
